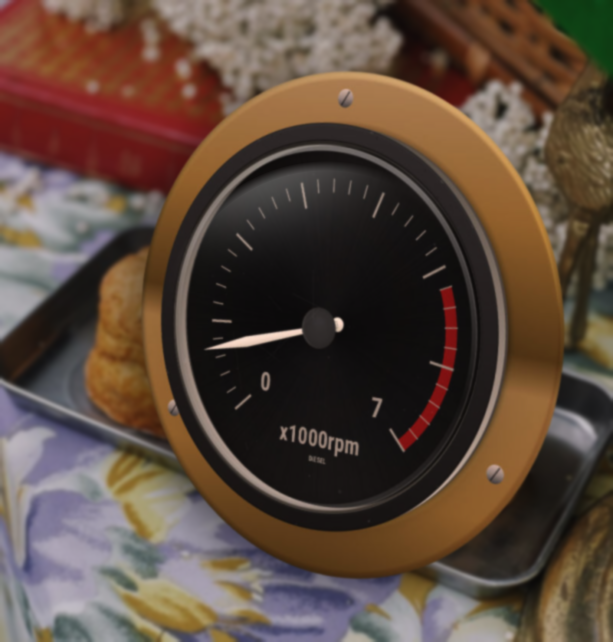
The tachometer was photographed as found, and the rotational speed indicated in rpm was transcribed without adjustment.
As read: 700 rpm
